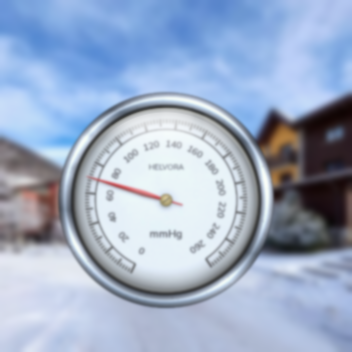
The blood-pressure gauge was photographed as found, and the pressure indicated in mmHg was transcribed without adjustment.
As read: 70 mmHg
